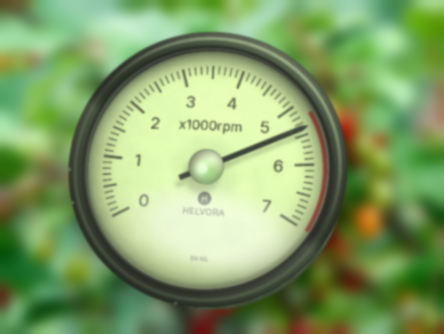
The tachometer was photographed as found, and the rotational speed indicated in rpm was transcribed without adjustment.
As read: 5400 rpm
